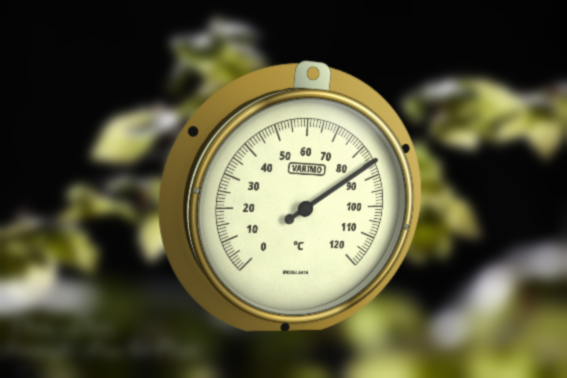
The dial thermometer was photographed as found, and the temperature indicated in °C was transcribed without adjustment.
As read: 85 °C
